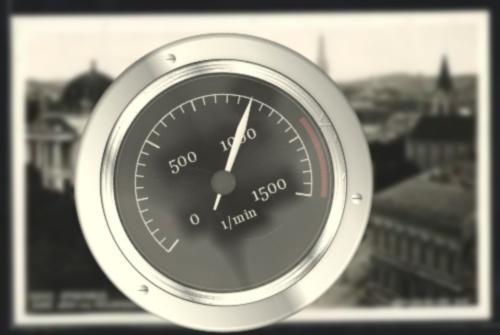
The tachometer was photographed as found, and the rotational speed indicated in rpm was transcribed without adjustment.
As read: 1000 rpm
